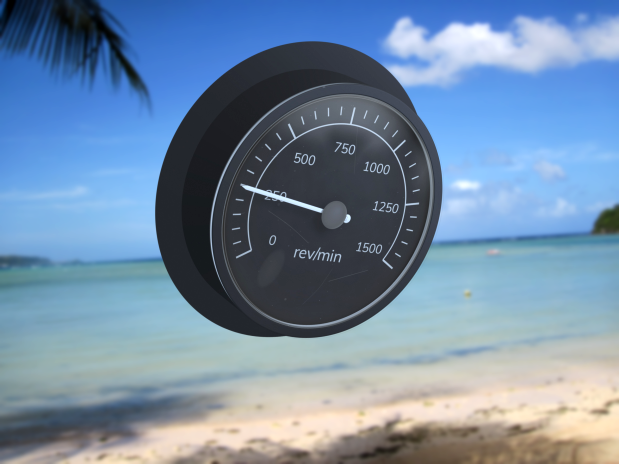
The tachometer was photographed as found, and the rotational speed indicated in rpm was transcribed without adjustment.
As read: 250 rpm
